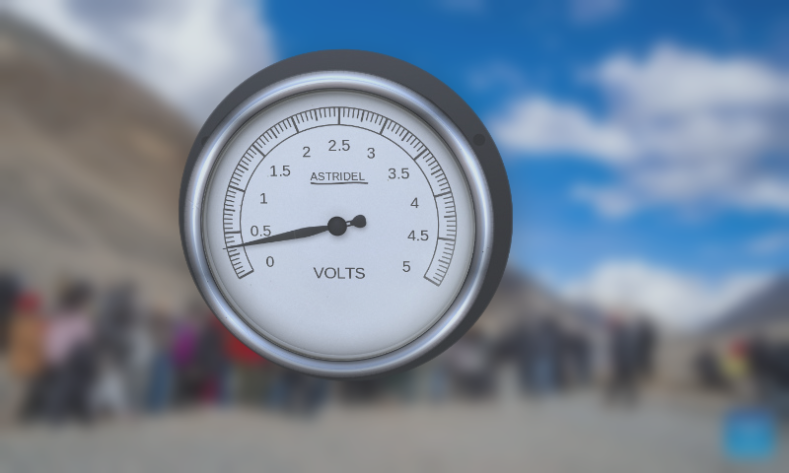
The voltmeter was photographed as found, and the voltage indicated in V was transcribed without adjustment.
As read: 0.35 V
